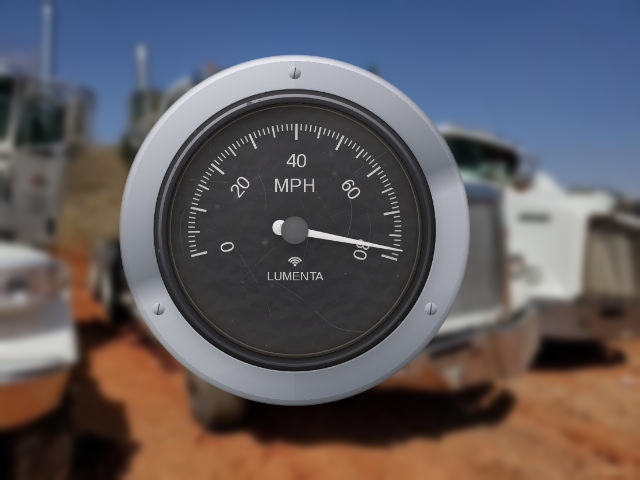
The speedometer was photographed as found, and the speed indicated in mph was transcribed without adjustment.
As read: 78 mph
